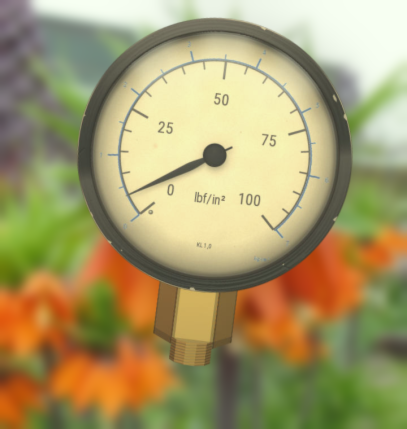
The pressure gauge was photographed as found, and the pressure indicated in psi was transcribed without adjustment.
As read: 5 psi
